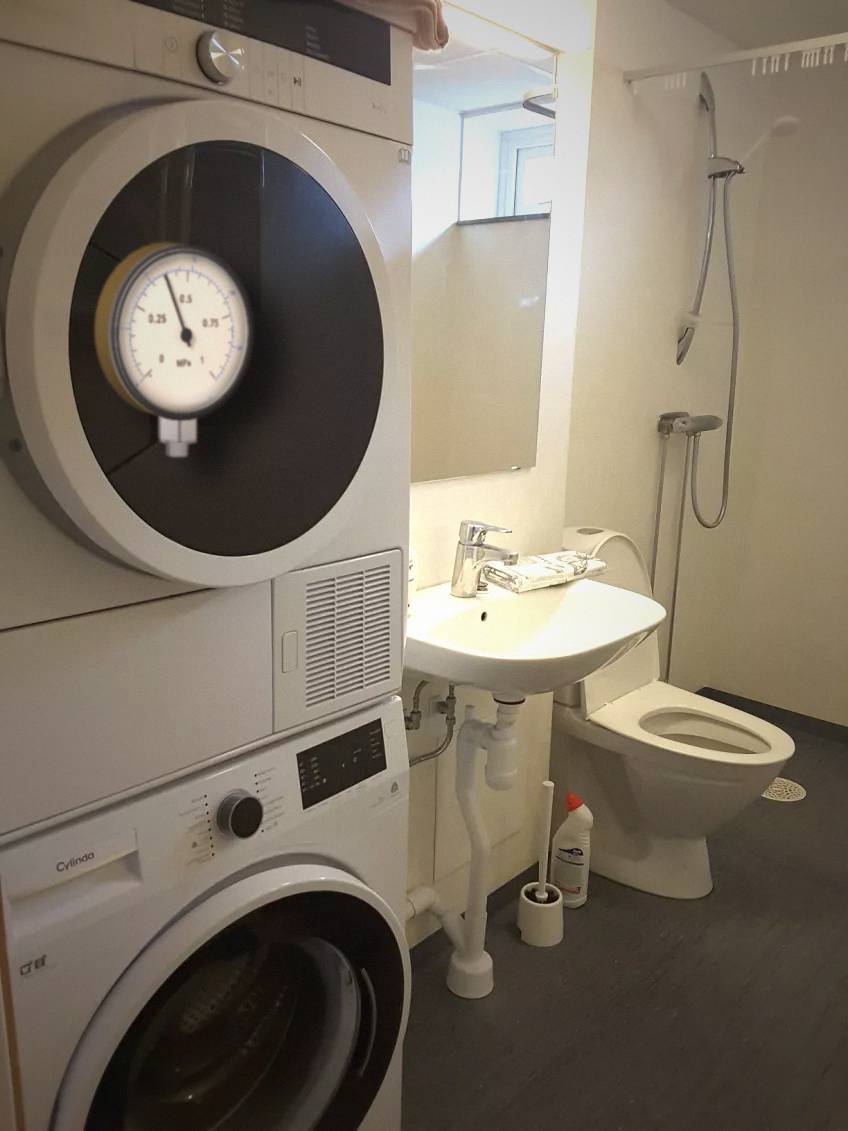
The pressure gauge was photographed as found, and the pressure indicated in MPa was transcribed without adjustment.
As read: 0.4 MPa
